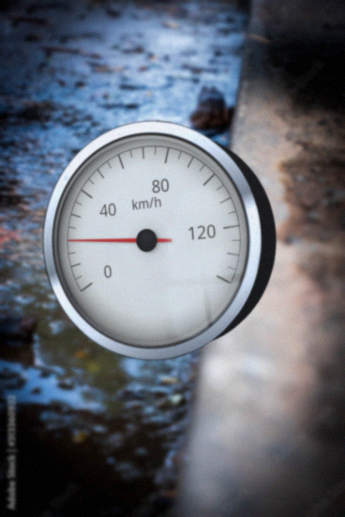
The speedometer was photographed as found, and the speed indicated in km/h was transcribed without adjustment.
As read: 20 km/h
